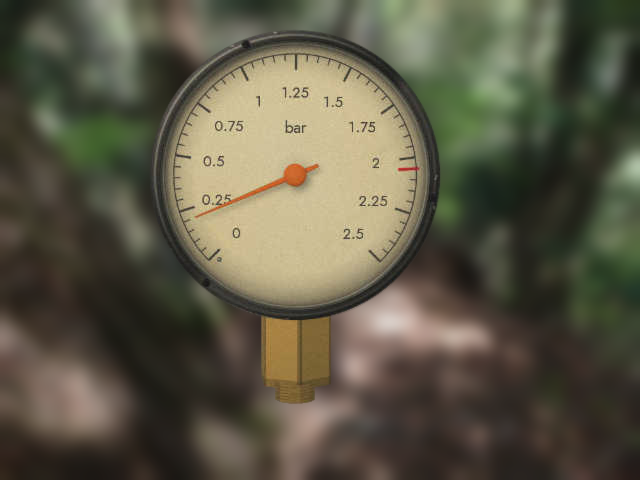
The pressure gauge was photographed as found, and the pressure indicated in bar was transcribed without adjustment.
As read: 0.2 bar
